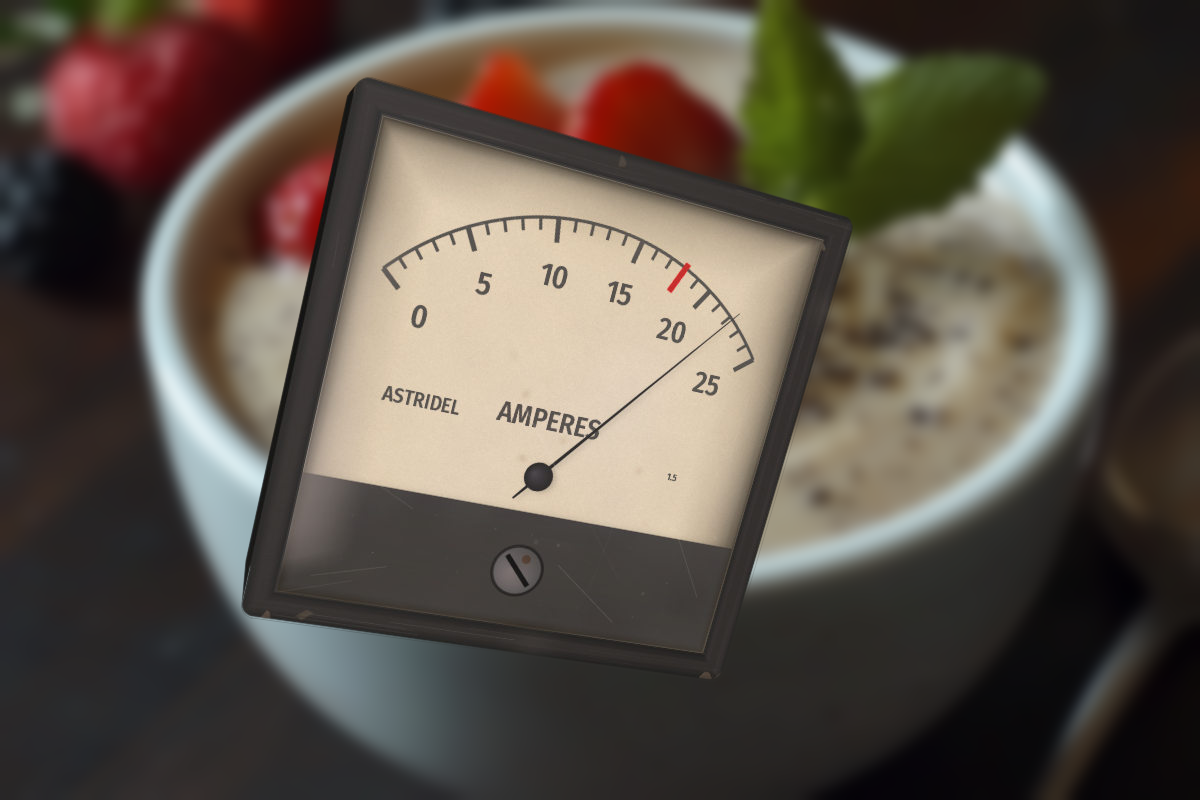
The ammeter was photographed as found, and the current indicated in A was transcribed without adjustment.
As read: 22 A
